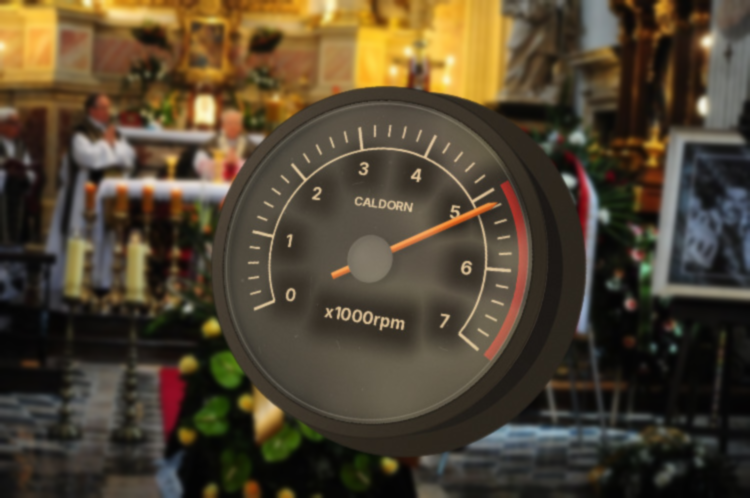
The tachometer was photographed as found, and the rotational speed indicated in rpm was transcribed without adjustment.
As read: 5200 rpm
